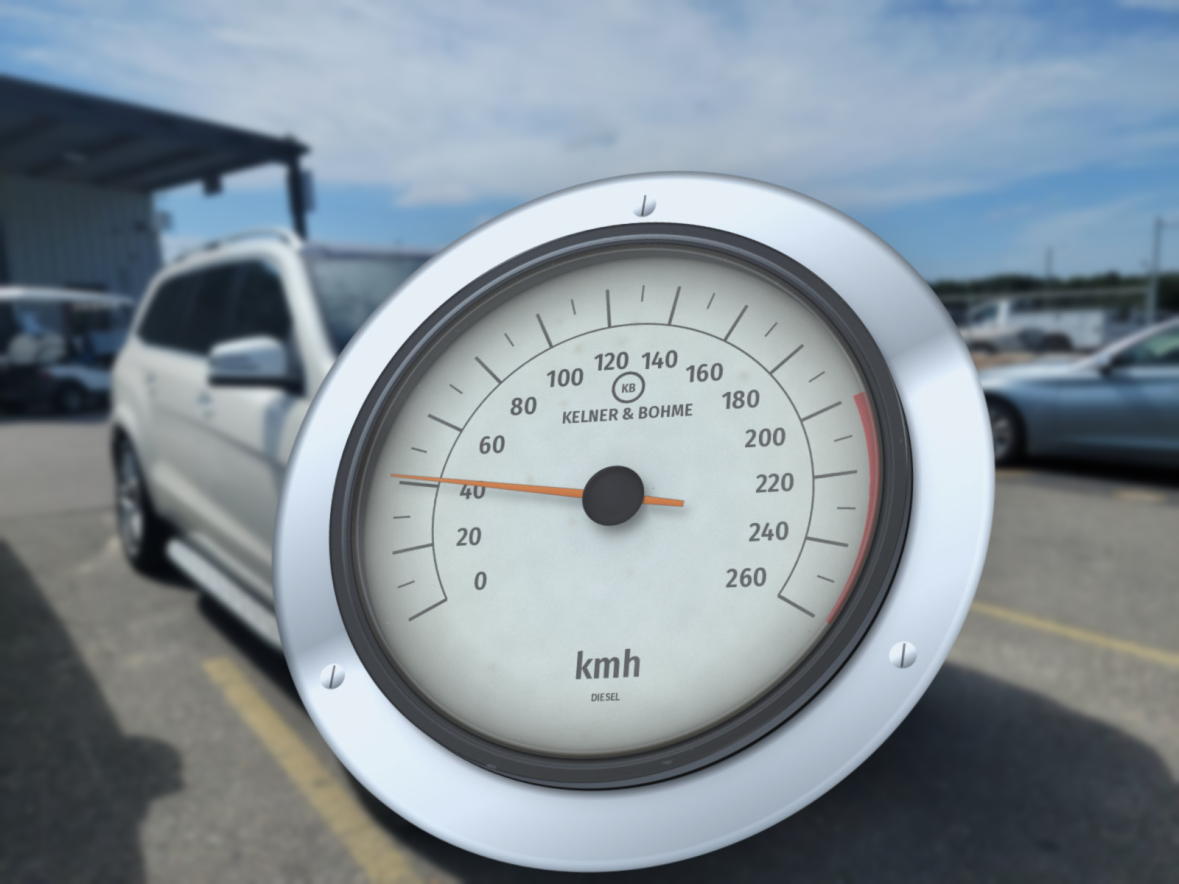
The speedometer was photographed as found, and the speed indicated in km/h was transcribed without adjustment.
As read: 40 km/h
